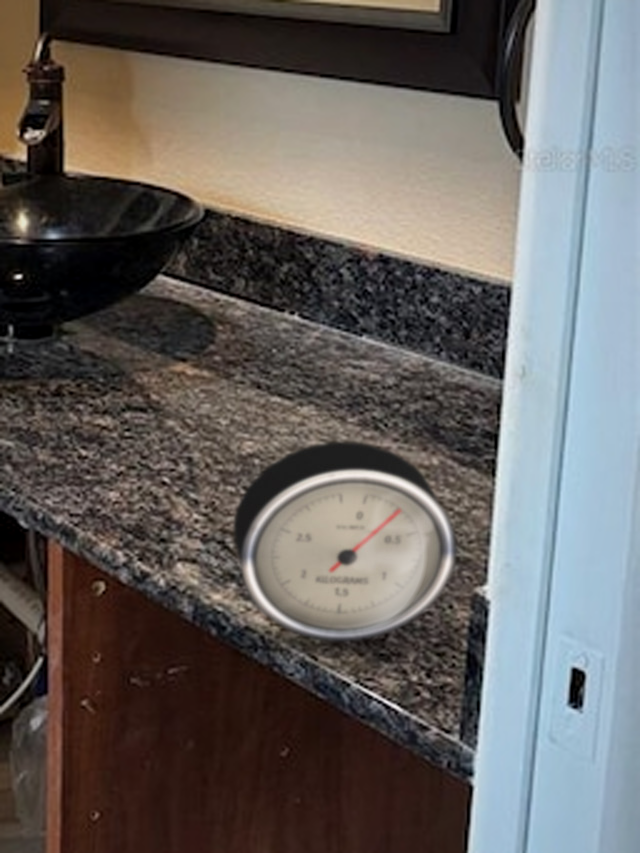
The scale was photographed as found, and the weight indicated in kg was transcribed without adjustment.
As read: 0.25 kg
